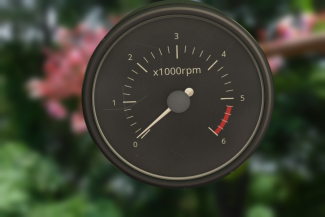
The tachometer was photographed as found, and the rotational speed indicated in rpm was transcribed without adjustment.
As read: 100 rpm
